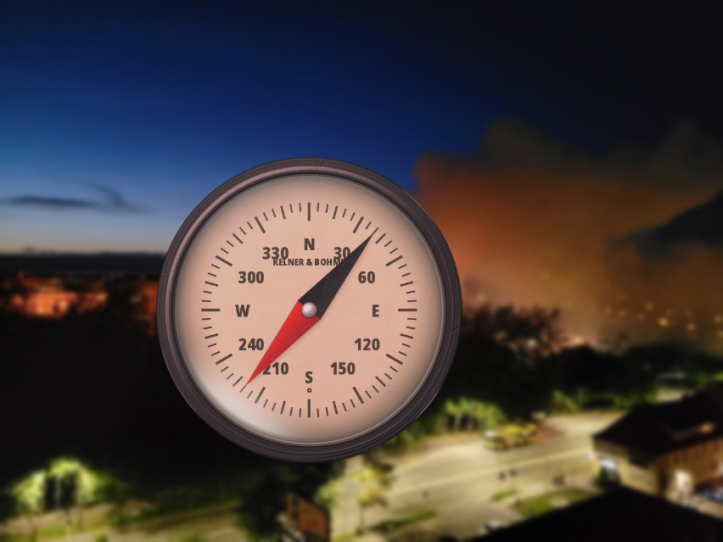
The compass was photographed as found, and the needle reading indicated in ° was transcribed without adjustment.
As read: 220 °
